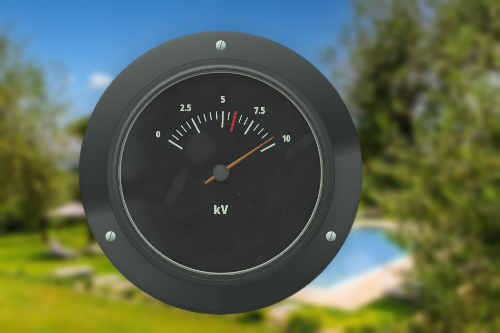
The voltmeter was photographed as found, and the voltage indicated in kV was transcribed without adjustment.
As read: 9.5 kV
